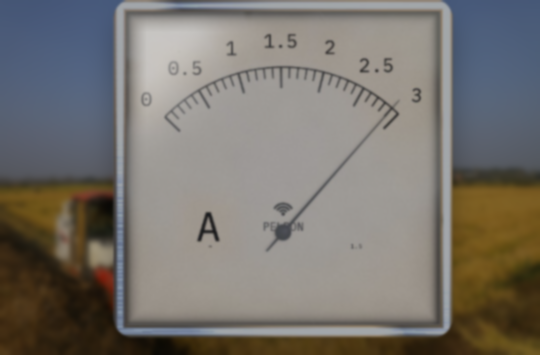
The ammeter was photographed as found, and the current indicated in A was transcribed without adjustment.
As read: 2.9 A
